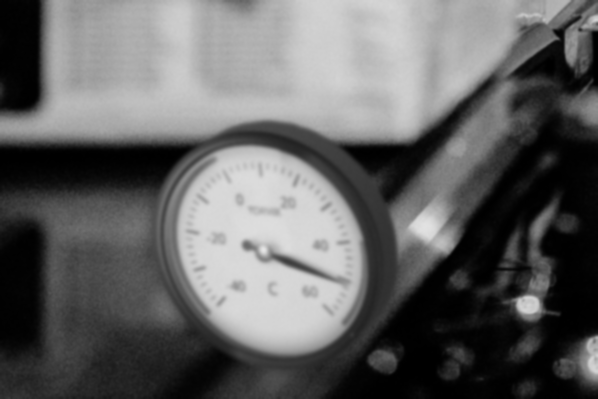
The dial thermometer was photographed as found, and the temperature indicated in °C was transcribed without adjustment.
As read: 50 °C
